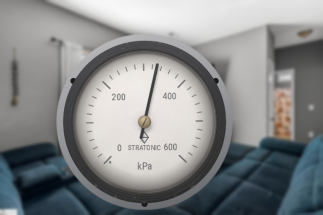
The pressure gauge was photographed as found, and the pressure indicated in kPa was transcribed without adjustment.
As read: 330 kPa
